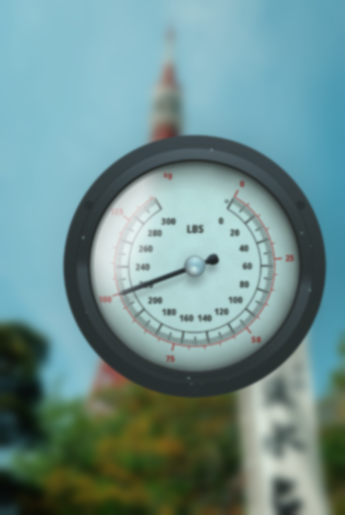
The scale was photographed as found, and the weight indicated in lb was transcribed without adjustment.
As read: 220 lb
